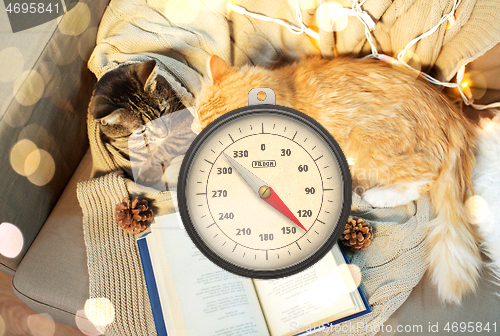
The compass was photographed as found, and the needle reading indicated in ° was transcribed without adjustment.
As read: 135 °
